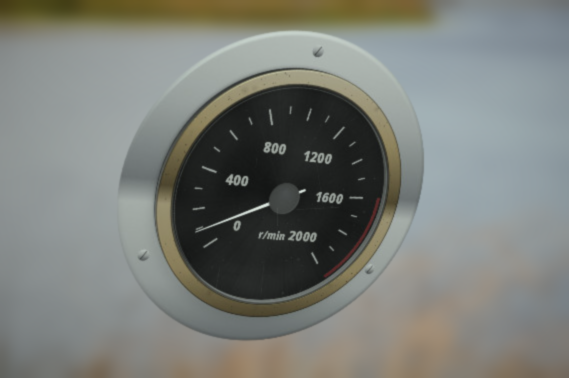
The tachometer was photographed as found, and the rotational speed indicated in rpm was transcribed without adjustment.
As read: 100 rpm
